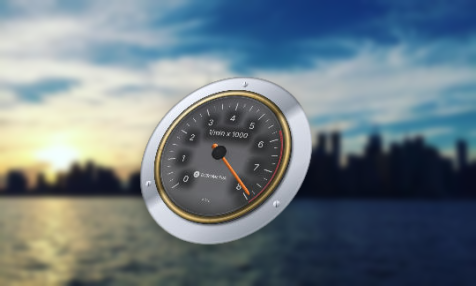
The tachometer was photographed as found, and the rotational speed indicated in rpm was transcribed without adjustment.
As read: 7875 rpm
